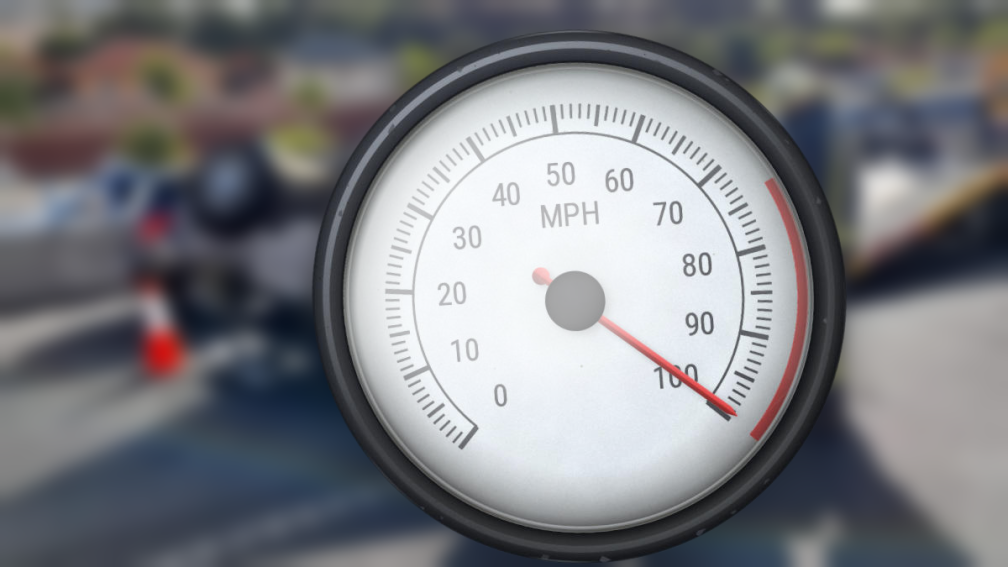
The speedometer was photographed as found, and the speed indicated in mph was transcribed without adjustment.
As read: 99 mph
